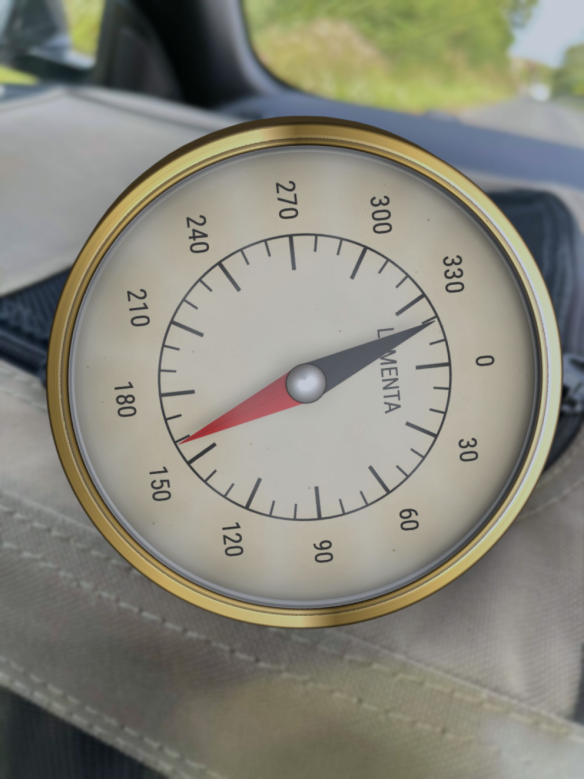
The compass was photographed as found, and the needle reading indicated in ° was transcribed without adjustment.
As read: 160 °
